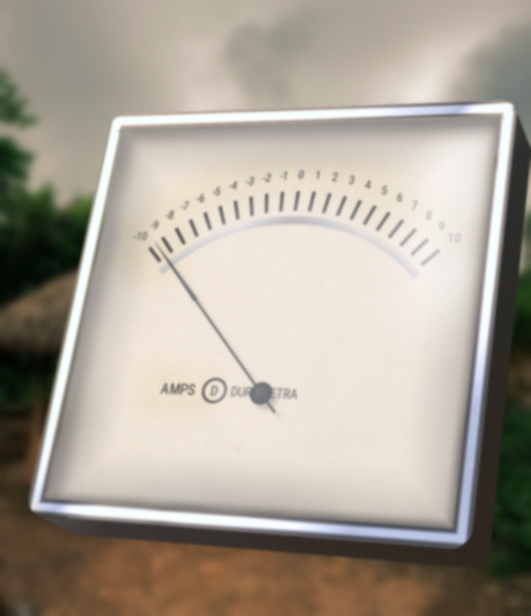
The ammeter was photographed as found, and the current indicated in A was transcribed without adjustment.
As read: -9.5 A
